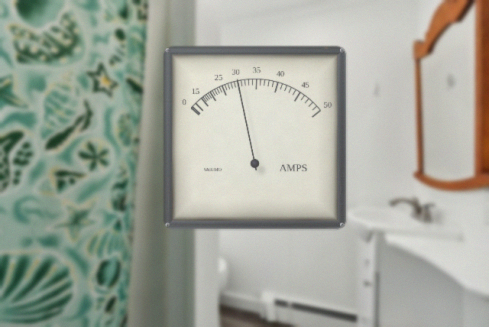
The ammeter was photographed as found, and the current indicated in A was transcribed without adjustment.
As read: 30 A
